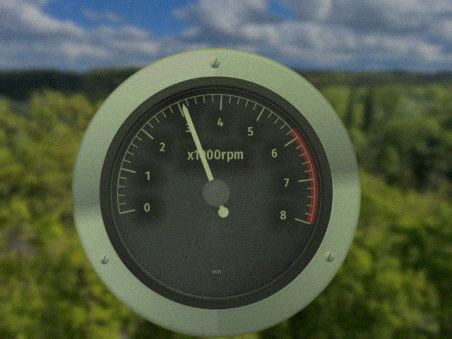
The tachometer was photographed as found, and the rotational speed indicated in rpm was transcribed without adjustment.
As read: 3100 rpm
